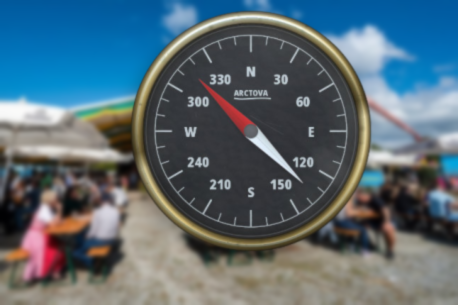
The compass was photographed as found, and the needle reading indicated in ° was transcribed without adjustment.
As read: 315 °
